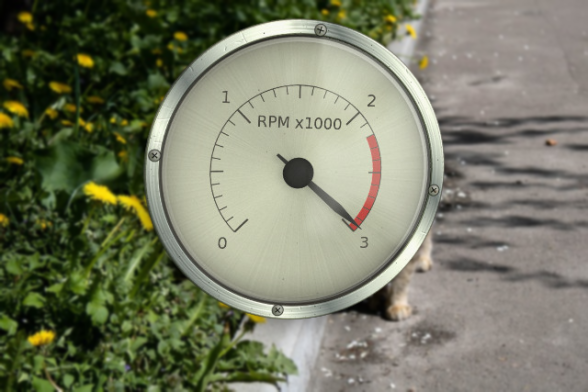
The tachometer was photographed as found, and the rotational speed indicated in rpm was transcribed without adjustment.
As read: 2950 rpm
